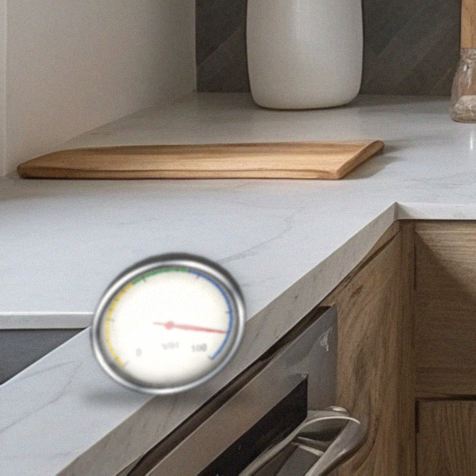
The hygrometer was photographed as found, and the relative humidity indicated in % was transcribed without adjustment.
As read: 88 %
